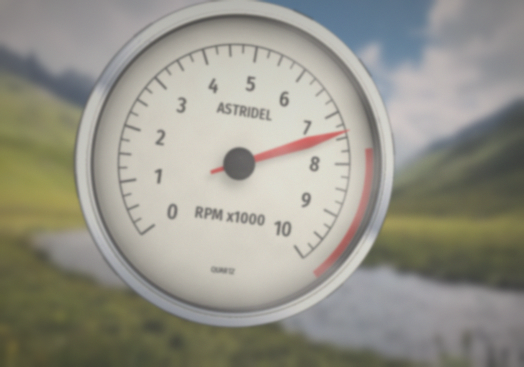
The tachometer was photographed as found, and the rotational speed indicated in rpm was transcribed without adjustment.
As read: 7375 rpm
